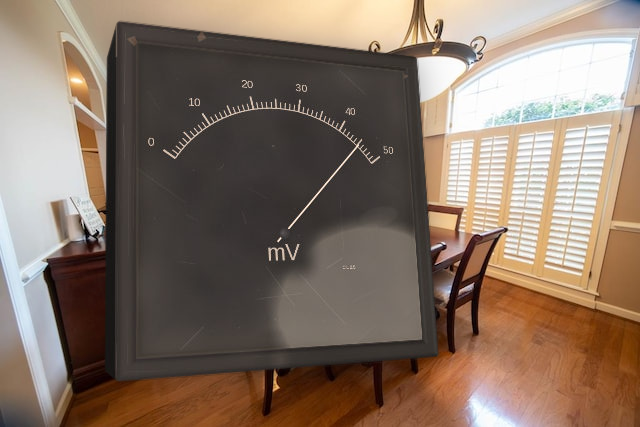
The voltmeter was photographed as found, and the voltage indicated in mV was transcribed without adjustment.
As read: 45 mV
